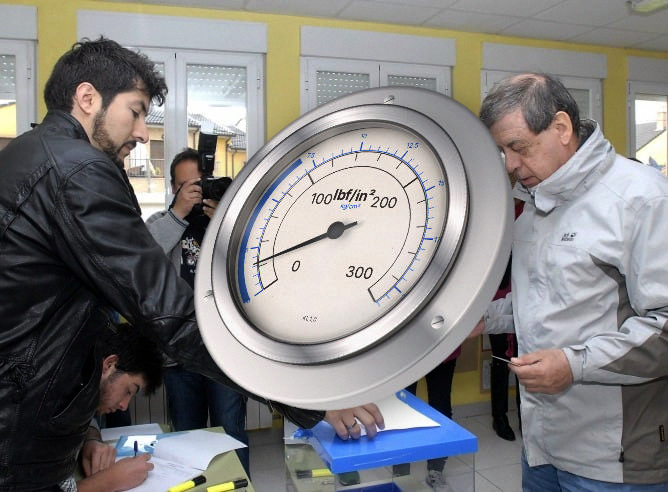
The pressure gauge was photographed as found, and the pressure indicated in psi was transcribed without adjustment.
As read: 20 psi
